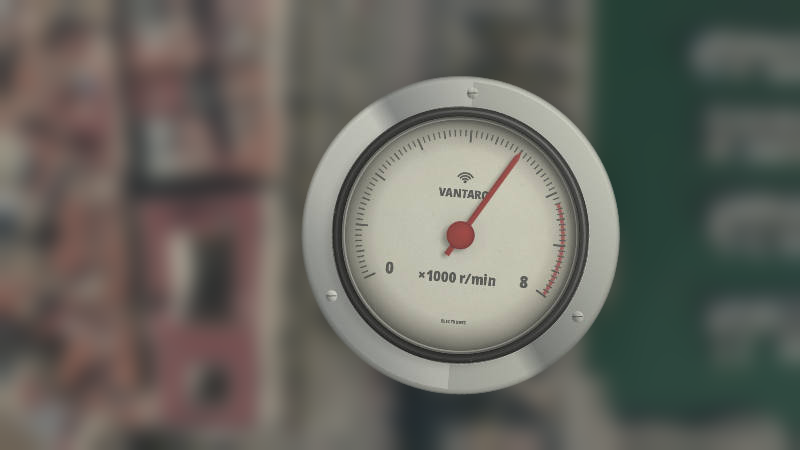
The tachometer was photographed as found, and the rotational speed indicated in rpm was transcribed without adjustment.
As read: 5000 rpm
